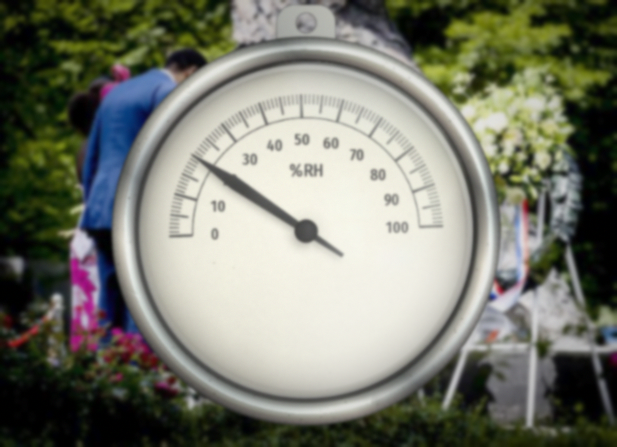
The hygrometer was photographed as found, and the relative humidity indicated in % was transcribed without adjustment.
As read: 20 %
